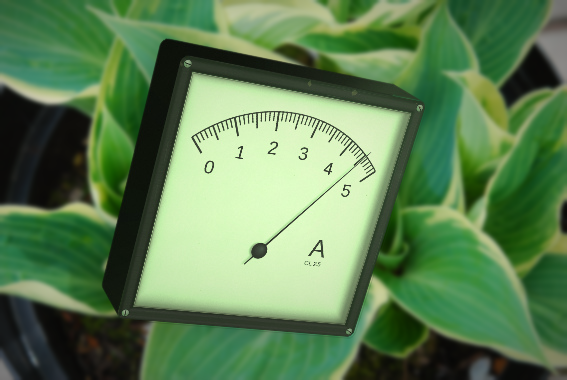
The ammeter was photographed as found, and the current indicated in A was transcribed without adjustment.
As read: 4.5 A
